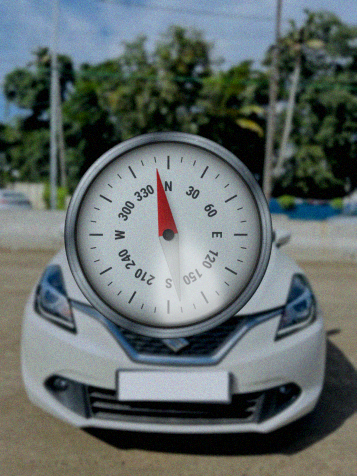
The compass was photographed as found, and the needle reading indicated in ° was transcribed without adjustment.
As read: 350 °
